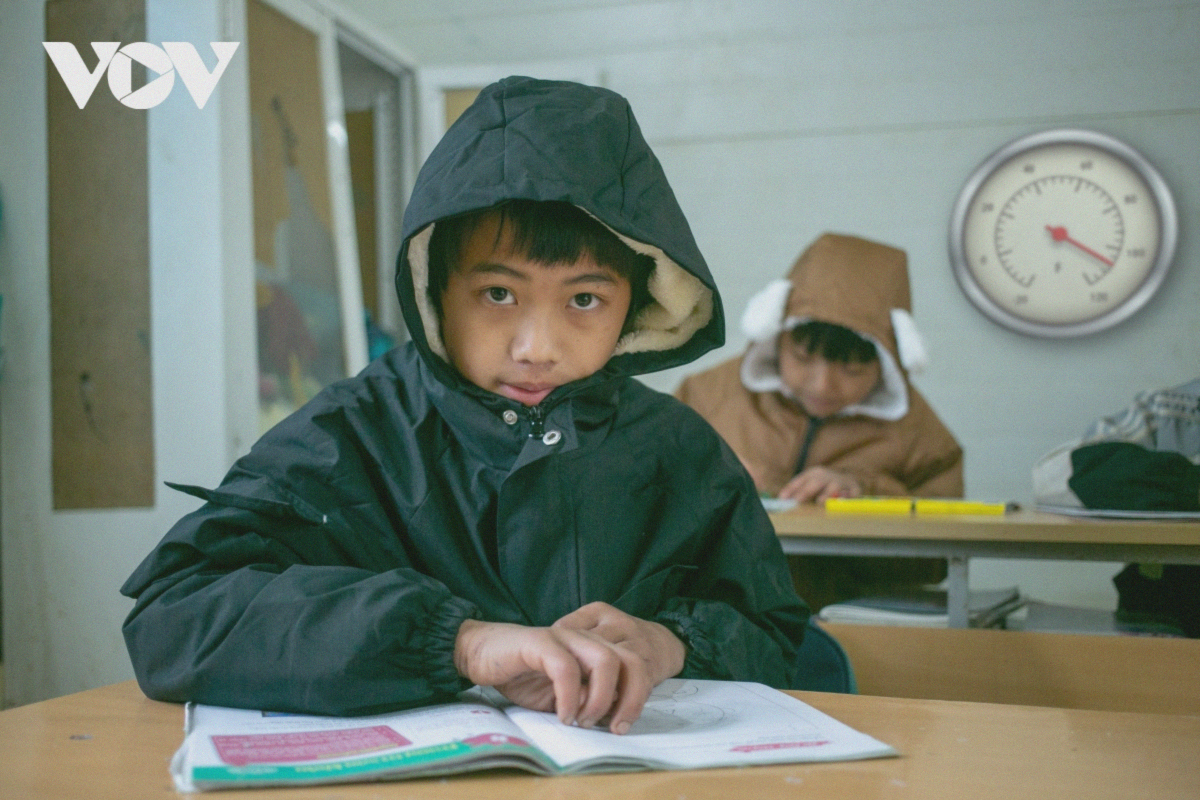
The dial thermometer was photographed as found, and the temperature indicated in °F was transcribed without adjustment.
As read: 108 °F
